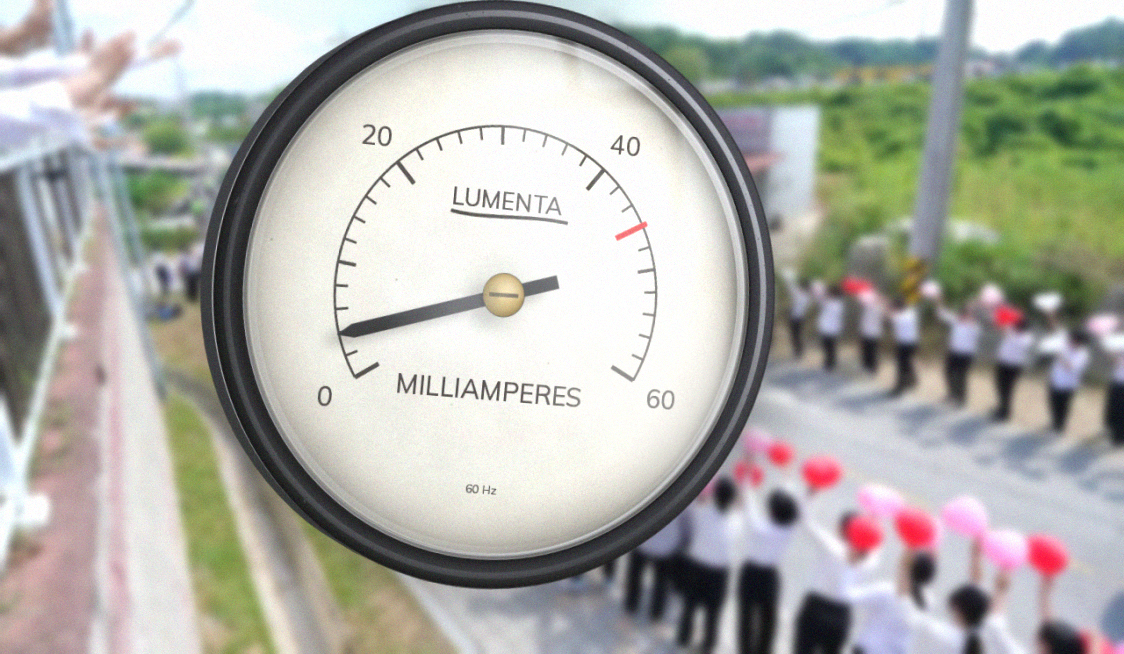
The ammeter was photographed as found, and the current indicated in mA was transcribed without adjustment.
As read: 4 mA
